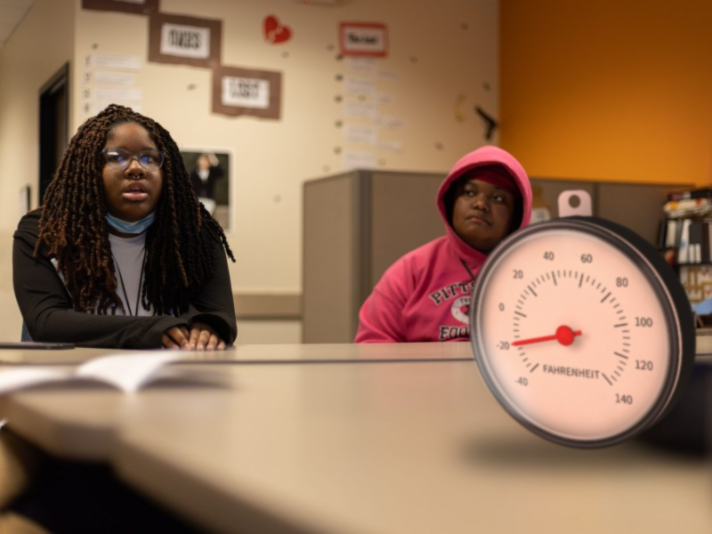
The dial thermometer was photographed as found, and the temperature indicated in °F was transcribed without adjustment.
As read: -20 °F
